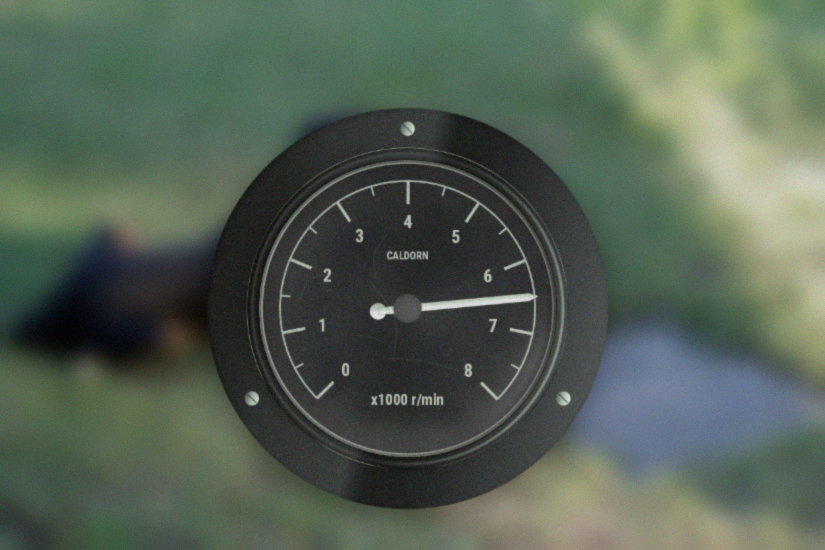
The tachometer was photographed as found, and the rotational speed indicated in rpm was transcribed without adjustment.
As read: 6500 rpm
